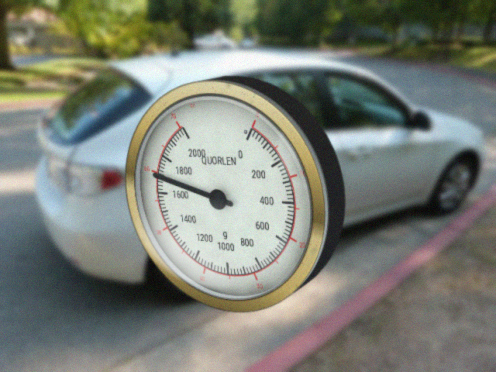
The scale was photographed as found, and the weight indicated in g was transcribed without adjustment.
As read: 1700 g
